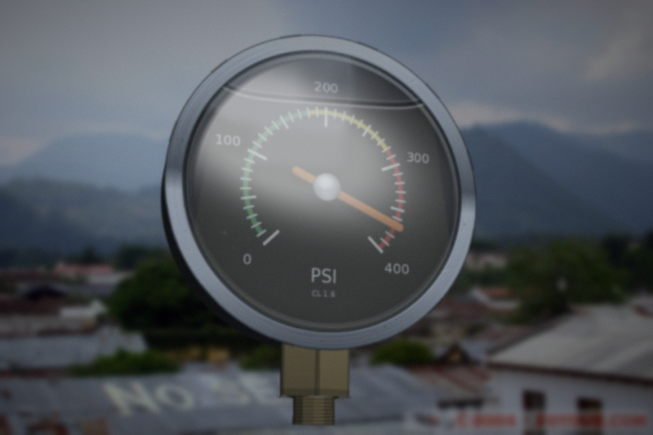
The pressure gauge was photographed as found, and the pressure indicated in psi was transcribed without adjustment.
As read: 370 psi
